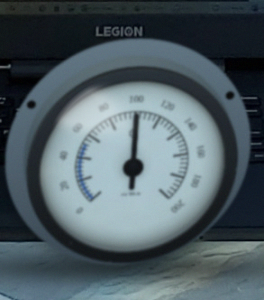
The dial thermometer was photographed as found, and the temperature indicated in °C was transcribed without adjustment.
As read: 100 °C
